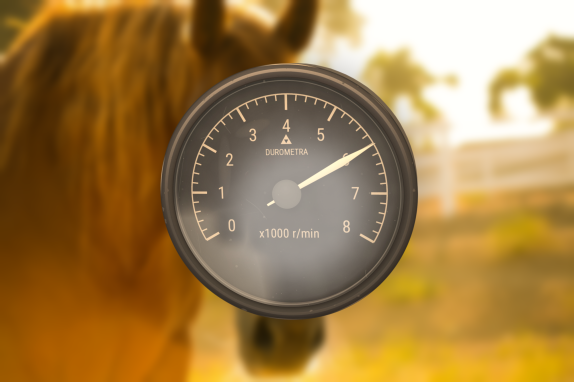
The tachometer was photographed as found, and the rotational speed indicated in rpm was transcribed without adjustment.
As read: 6000 rpm
